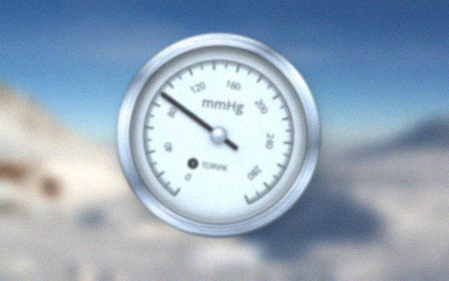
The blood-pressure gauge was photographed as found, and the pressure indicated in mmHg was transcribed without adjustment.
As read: 90 mmHg
